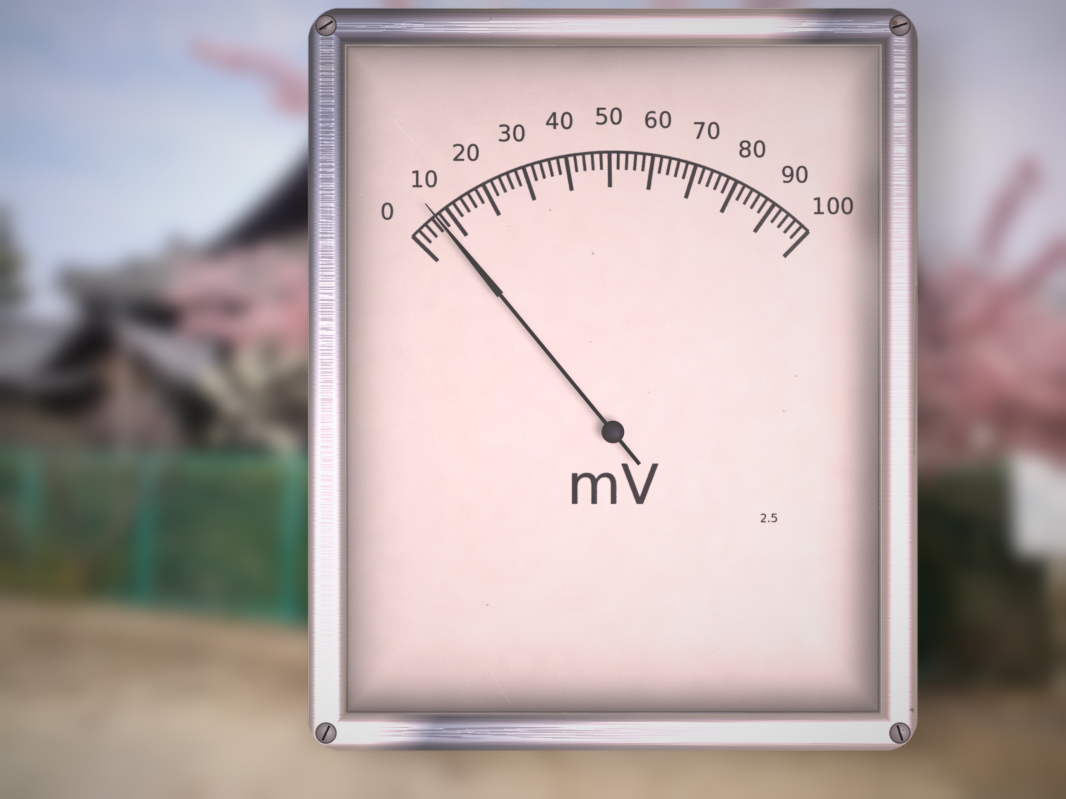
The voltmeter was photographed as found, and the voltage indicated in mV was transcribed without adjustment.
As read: 7 mV
